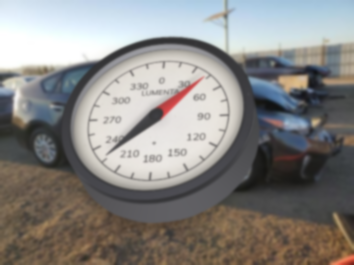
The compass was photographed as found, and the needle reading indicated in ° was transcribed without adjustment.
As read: 45 °
